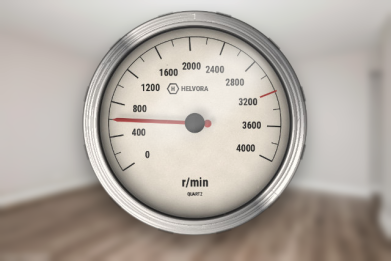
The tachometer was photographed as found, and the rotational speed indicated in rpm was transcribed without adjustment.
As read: 600 rpm
